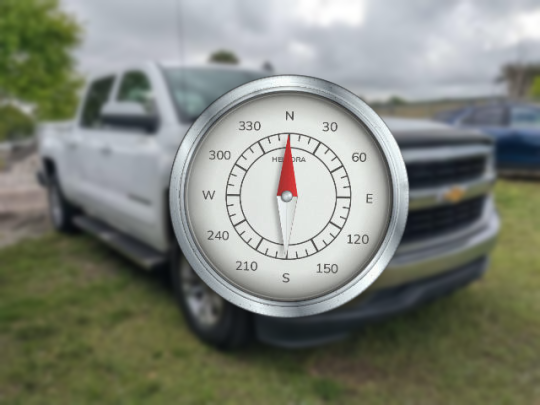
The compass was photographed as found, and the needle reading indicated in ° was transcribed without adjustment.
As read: 0 °
